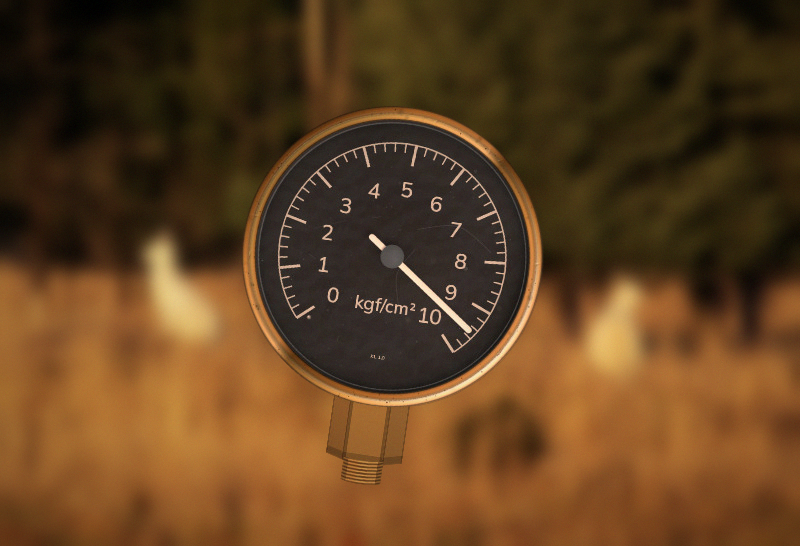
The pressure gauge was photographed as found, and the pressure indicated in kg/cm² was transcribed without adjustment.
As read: 9.5 kg/cm²
